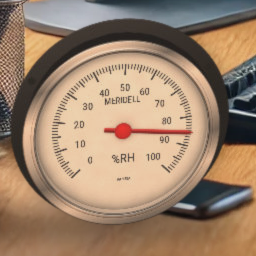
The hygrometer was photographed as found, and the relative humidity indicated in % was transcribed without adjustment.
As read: 85 %
